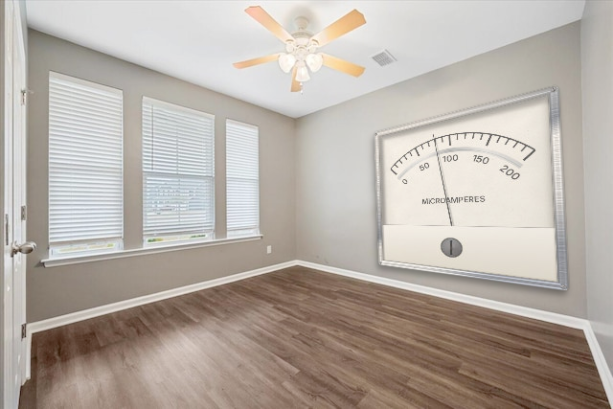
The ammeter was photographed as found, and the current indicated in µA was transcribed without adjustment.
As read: 80 µA
